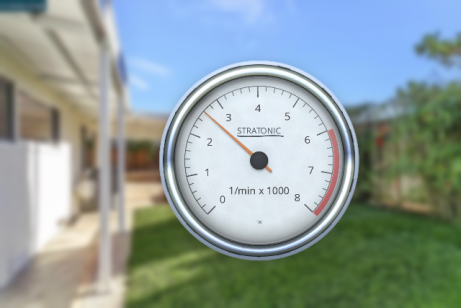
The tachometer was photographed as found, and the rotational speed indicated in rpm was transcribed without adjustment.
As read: 2600 rpm
